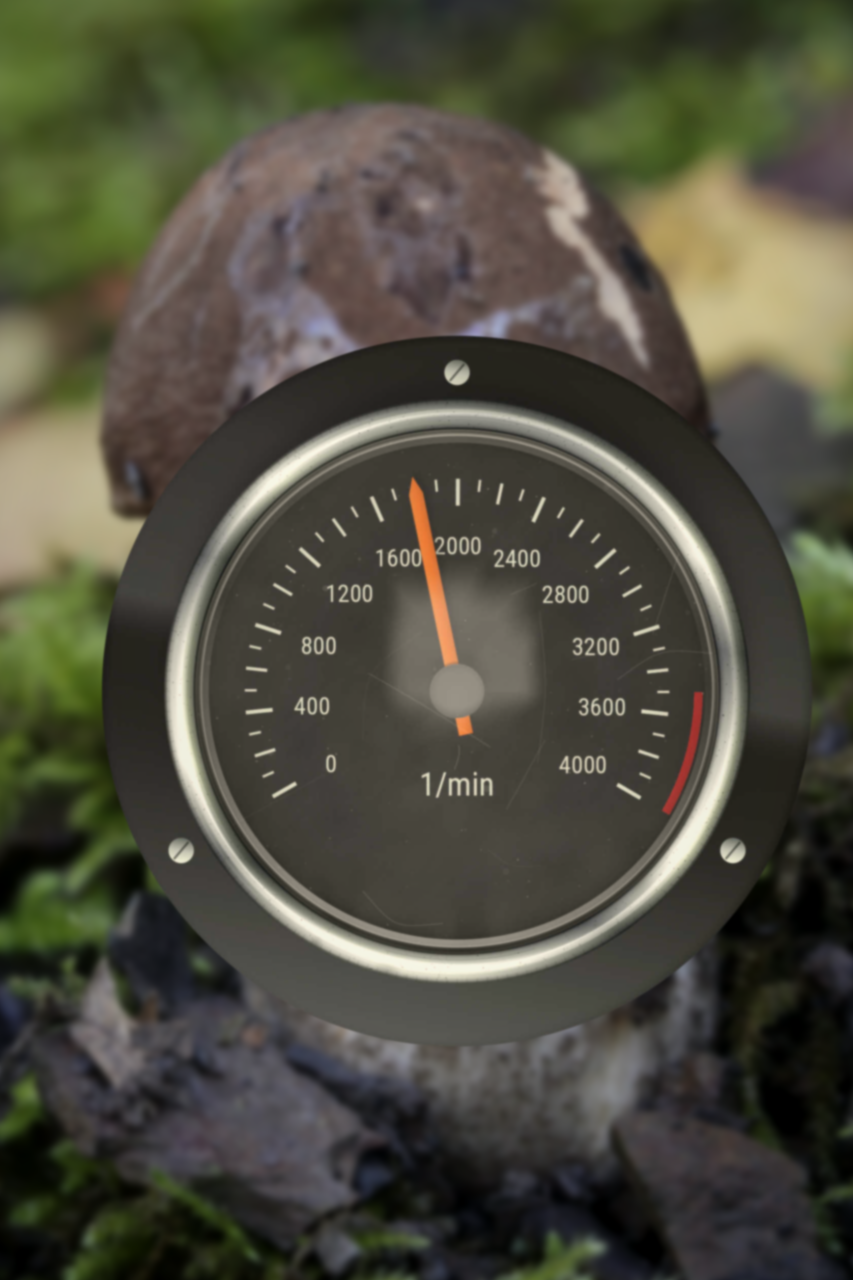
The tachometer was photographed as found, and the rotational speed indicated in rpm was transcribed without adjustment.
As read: 1800 rpm
